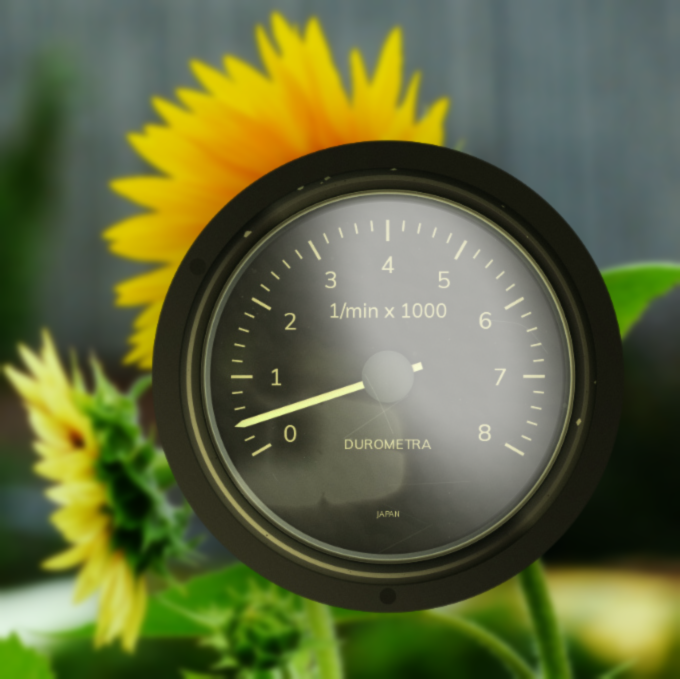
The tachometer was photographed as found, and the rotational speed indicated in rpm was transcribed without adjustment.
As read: 400 rpm
